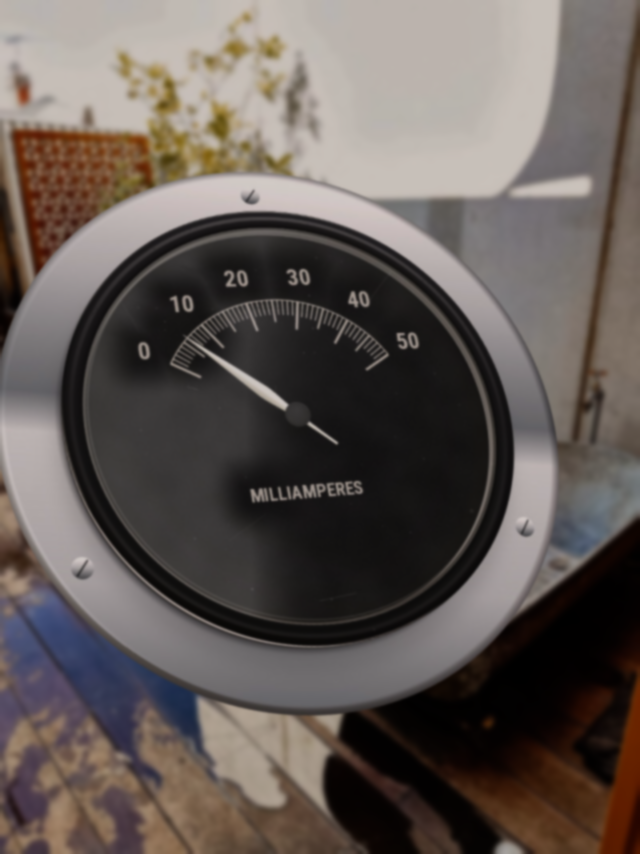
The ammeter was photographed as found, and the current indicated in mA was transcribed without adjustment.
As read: 5 mA
